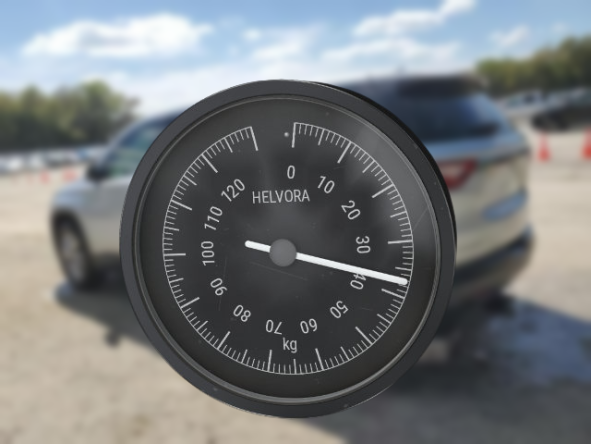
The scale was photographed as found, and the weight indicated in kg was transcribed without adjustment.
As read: 37 kg
